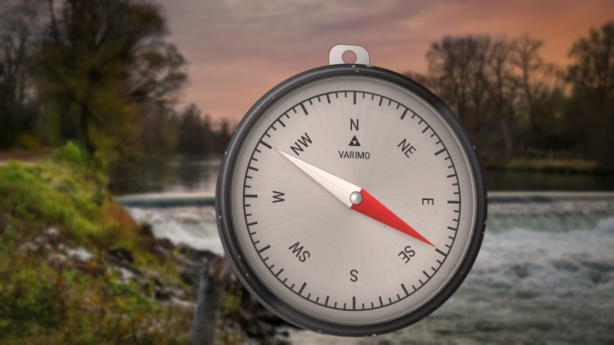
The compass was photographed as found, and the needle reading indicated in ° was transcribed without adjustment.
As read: 120 °
